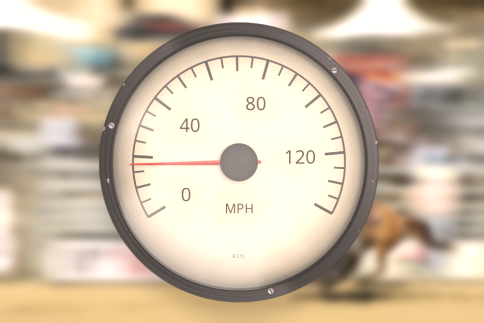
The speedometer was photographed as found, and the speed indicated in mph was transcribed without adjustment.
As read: 17.5 mph
